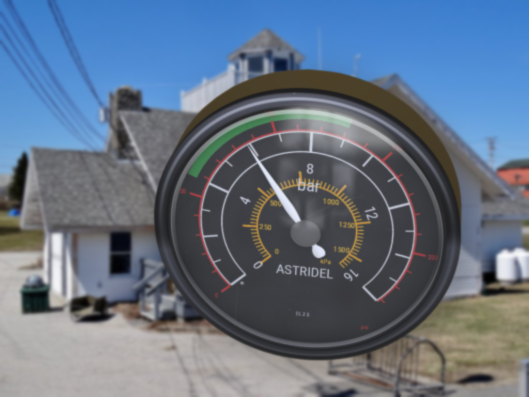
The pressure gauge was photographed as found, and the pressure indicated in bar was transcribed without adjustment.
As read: 6 bar
